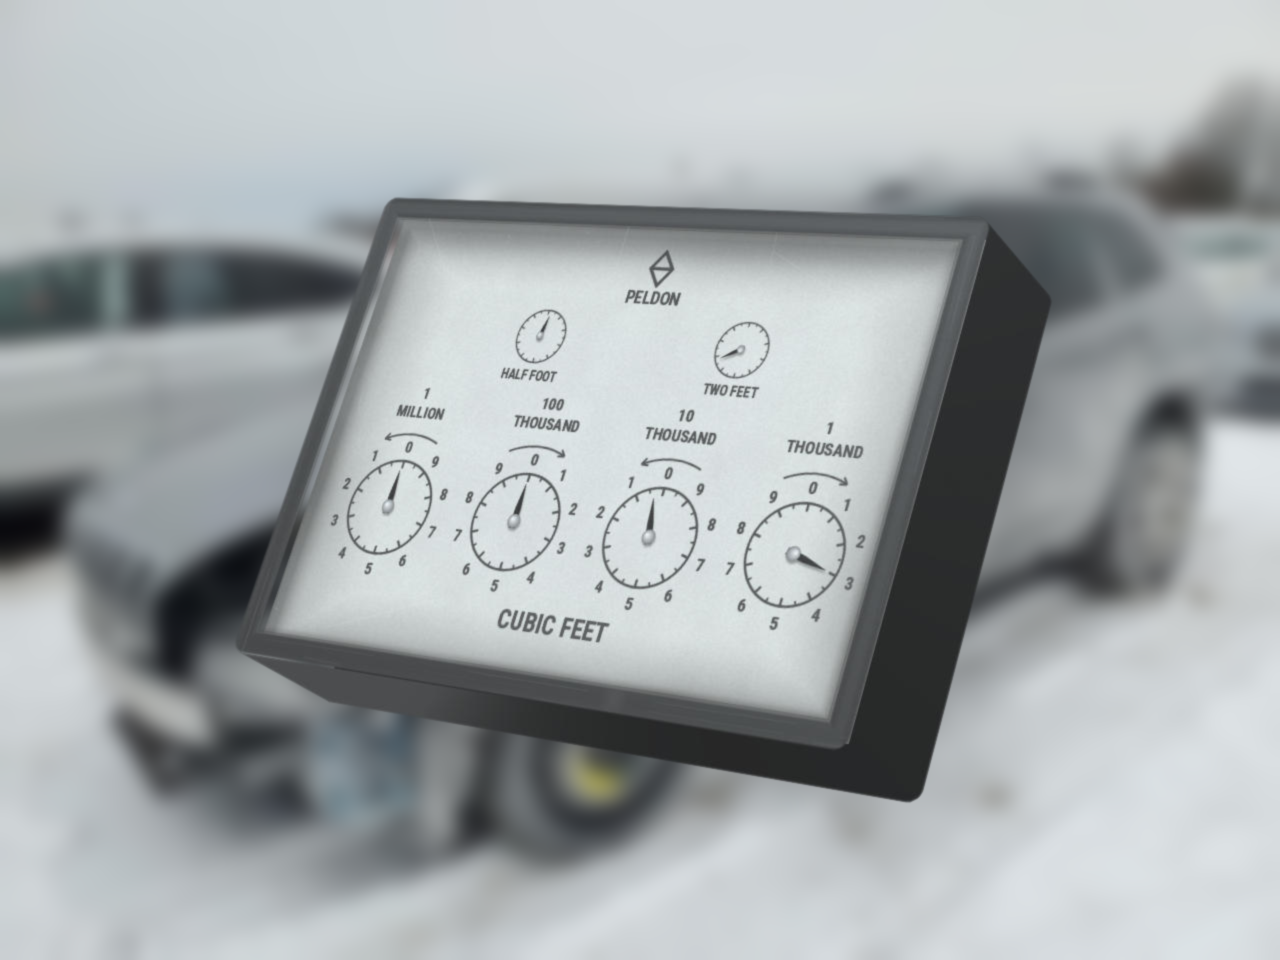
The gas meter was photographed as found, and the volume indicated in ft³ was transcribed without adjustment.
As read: 300 ft³
